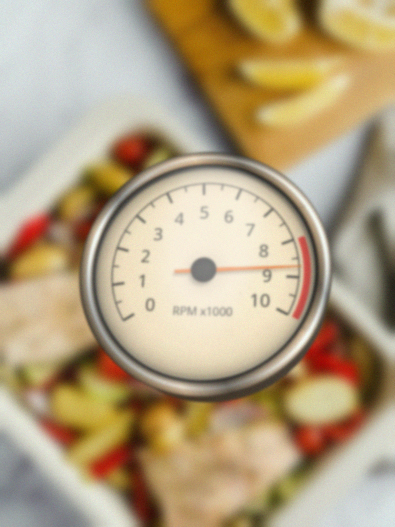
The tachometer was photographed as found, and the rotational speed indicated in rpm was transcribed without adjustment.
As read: 8750 rpm
